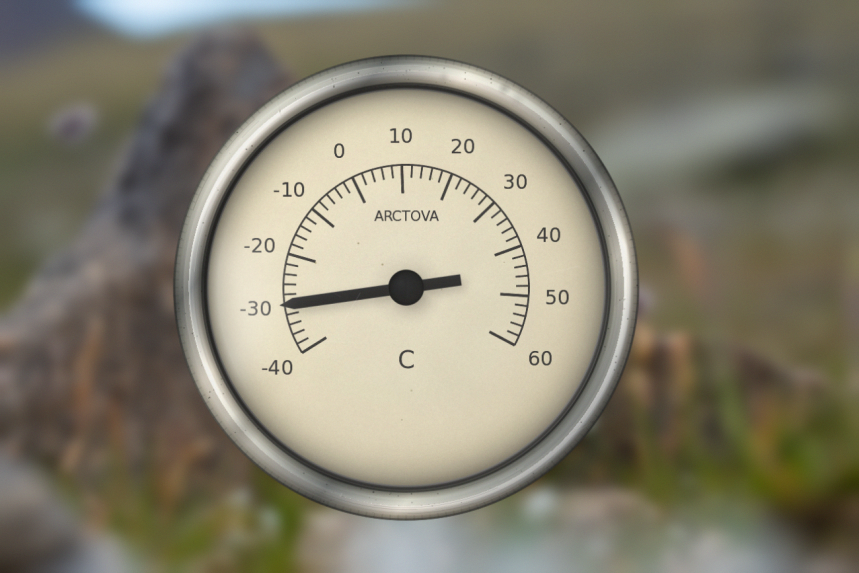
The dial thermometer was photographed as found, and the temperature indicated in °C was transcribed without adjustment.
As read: -30 °C
